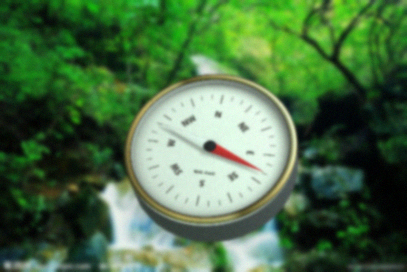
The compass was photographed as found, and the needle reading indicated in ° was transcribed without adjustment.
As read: 110 °
